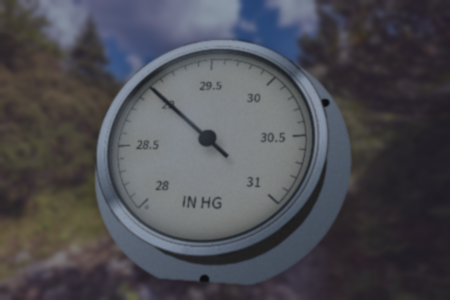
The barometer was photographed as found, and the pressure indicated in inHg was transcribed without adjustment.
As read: 29 inHg
